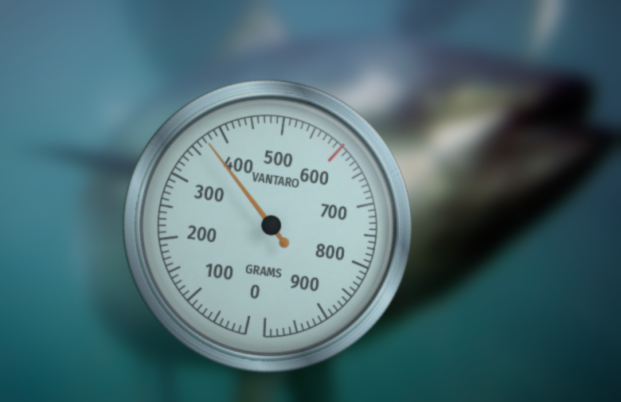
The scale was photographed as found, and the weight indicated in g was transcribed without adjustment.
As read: 370 g
